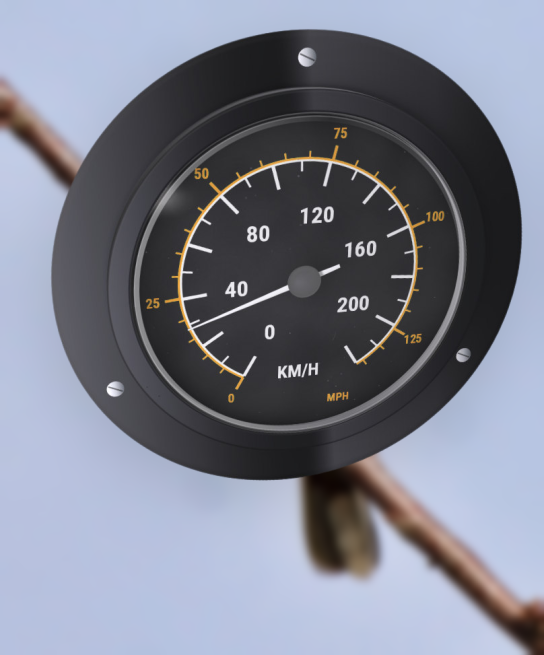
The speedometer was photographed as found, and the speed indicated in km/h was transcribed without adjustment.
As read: 30 km/h
